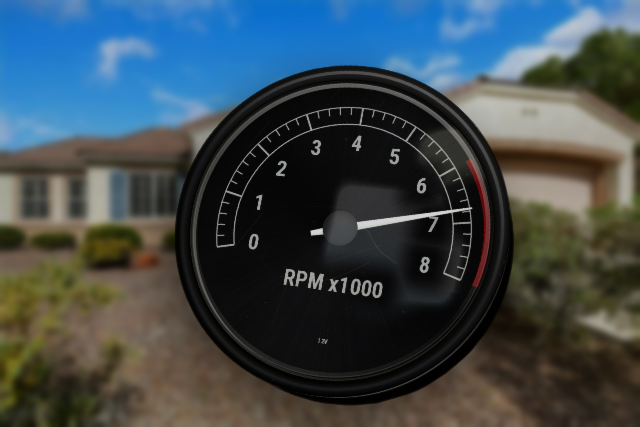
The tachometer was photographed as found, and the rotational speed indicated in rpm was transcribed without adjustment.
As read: 6800 rpm
